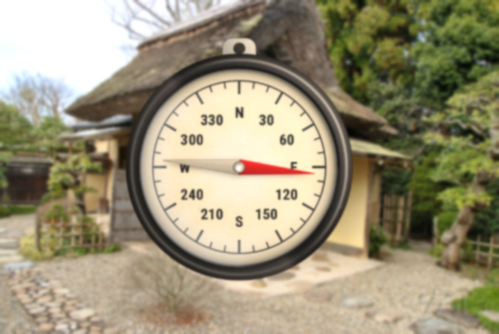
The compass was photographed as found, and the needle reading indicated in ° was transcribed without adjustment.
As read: 95 °
